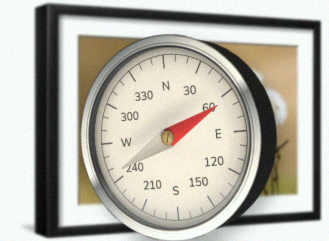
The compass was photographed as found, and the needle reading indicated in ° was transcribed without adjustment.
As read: 65 °
